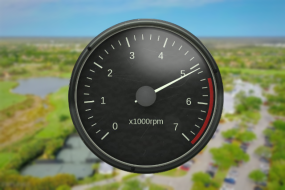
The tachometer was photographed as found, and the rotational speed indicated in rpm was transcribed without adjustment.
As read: 5100 rpm
